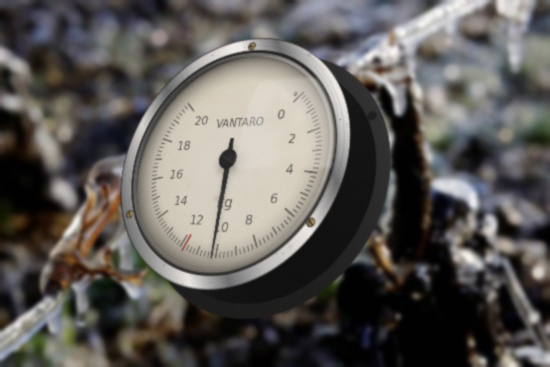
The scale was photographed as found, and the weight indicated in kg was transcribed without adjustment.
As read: 10 kg
